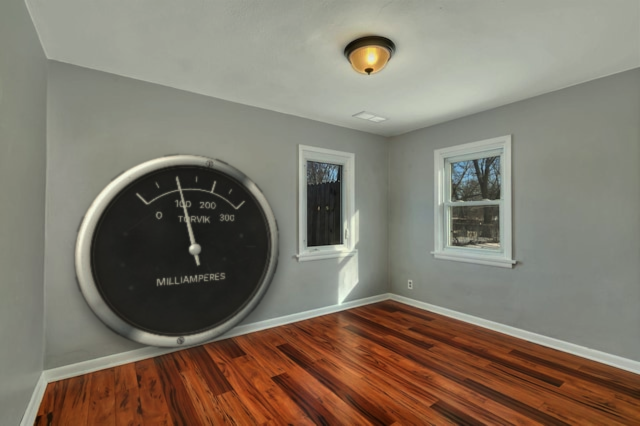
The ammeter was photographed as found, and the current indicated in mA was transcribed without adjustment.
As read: 100 mA
